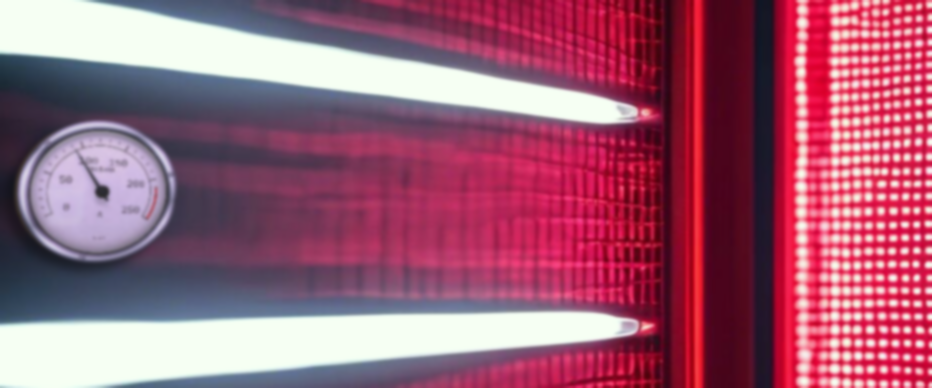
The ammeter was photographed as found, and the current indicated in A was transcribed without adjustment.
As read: 90 A
